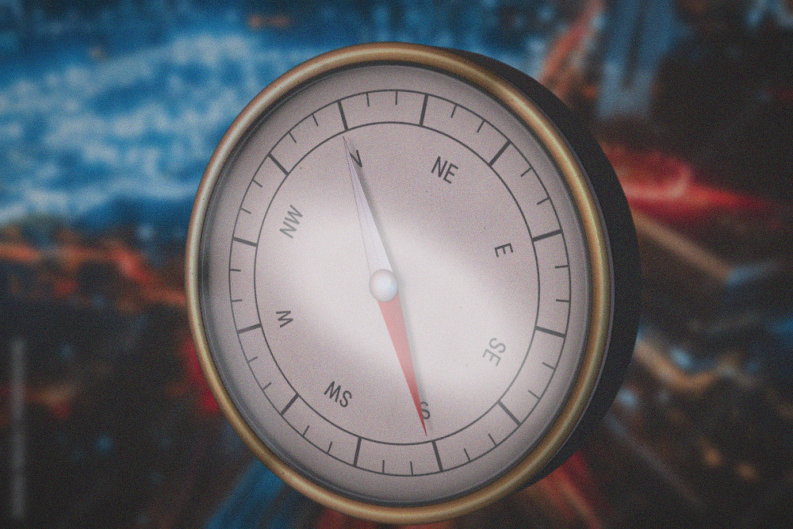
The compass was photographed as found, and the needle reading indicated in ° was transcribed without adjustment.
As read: 180 °
